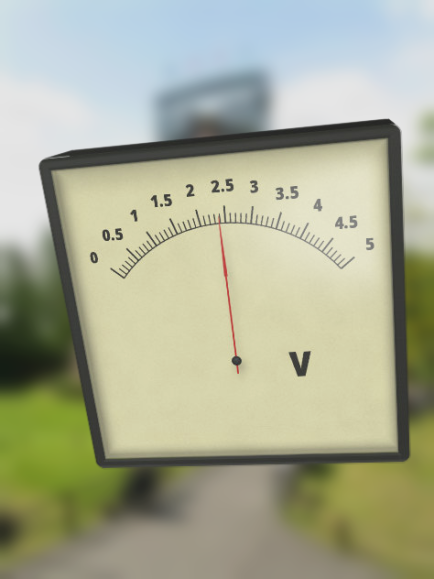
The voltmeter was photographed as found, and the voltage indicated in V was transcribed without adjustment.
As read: 2.4 V
